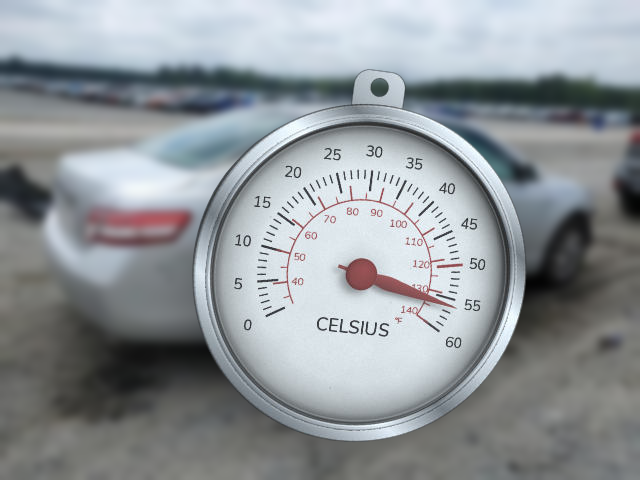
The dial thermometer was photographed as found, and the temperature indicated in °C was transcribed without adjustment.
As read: 56 °C
